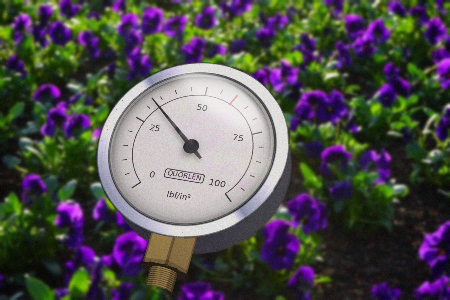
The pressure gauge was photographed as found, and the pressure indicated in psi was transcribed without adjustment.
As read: 32.5 psi
